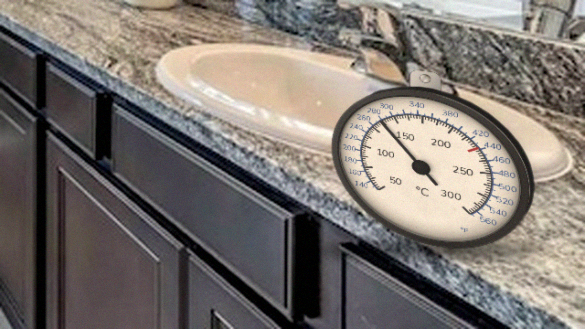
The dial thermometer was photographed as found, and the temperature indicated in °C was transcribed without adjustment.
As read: 137.5 °C
